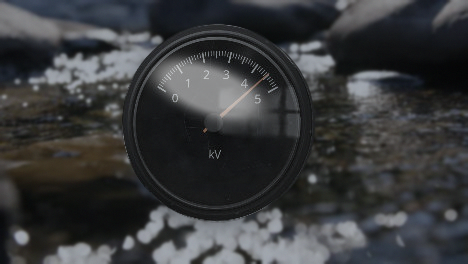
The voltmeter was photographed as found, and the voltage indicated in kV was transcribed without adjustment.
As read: 4.5 kV
